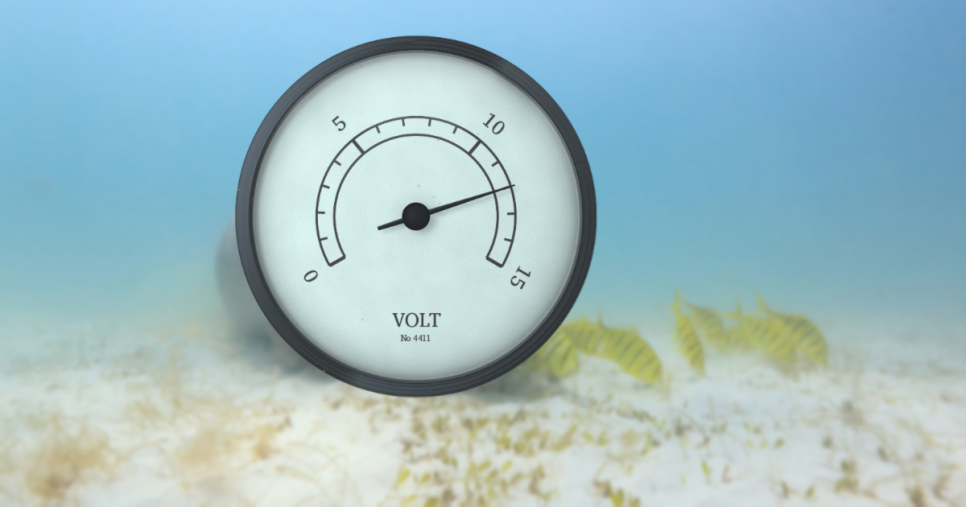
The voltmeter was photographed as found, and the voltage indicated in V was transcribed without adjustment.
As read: 12 V
